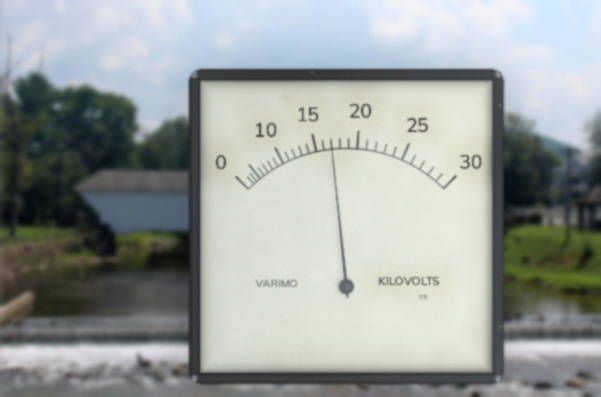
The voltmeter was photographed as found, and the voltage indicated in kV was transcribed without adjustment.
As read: 17 kV
